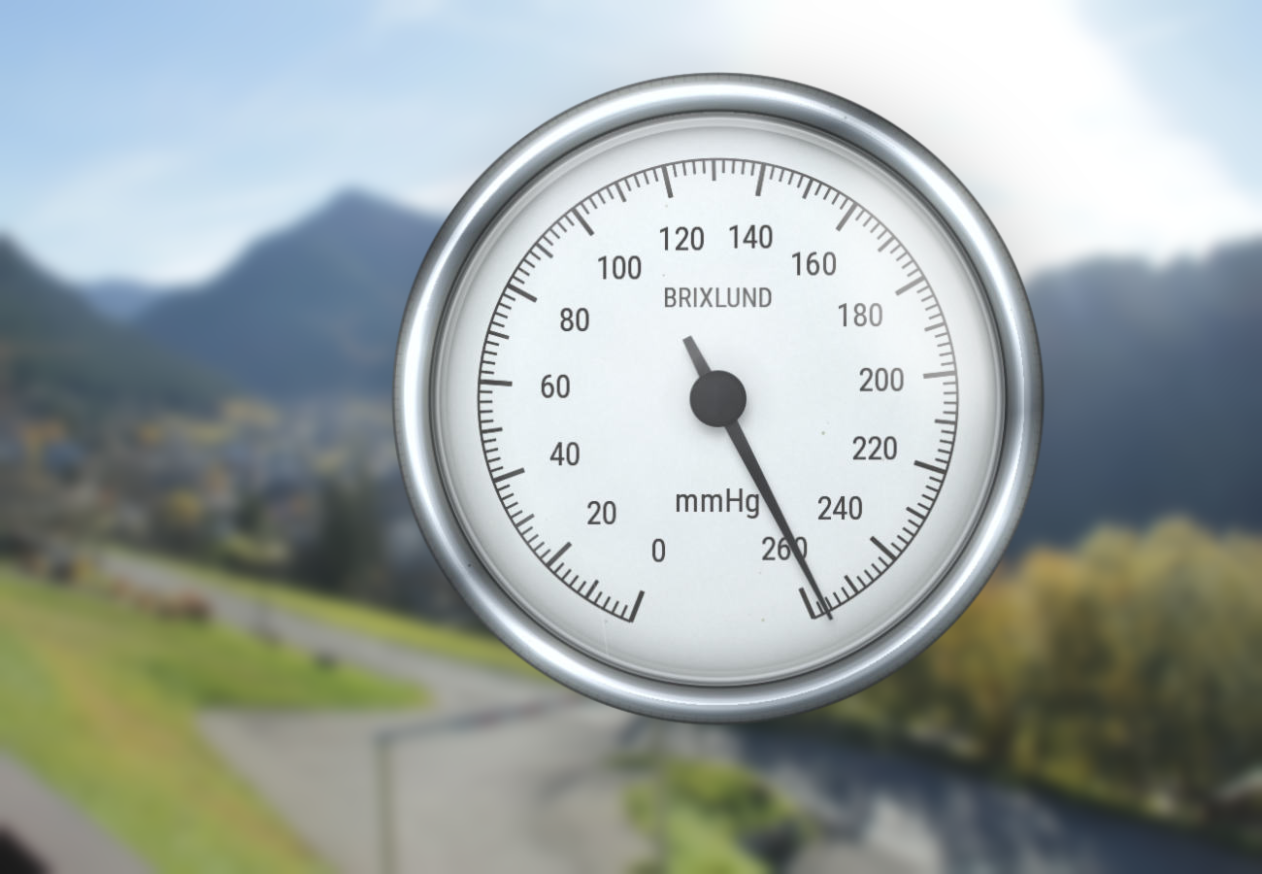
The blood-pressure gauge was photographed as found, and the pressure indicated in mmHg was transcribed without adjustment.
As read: 257 mmHg
